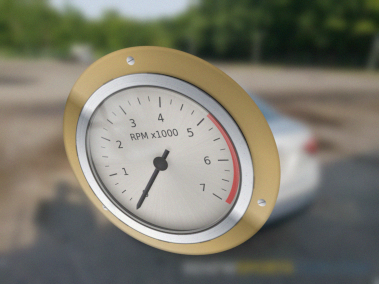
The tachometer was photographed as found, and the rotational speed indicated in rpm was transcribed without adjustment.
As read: 0 rpm
